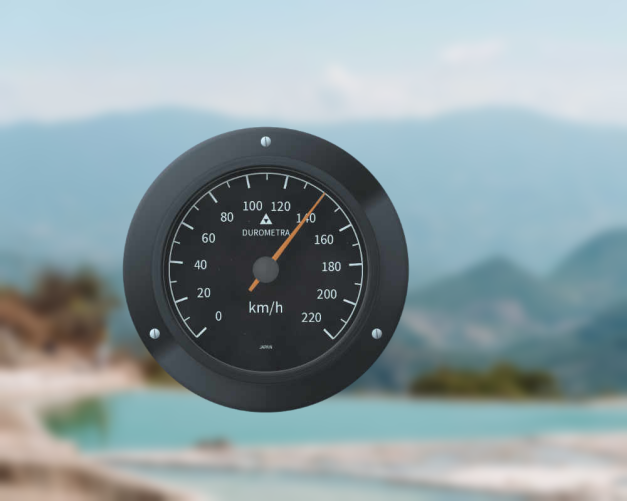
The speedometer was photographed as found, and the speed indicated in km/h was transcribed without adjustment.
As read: 140 km/h
